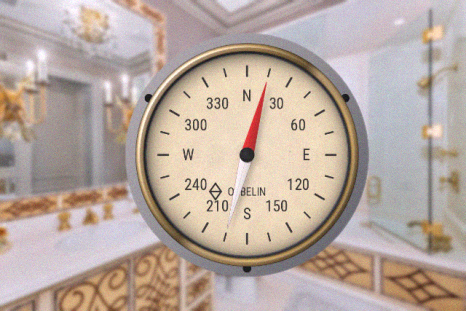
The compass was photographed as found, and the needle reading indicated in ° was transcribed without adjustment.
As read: 15 °
